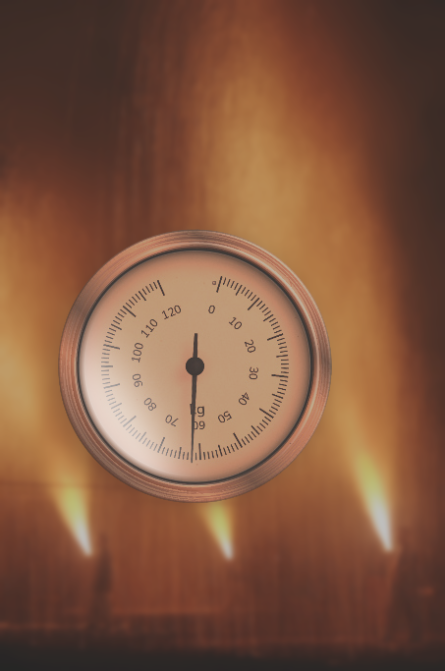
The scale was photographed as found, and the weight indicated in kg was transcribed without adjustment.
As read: 62 kg
